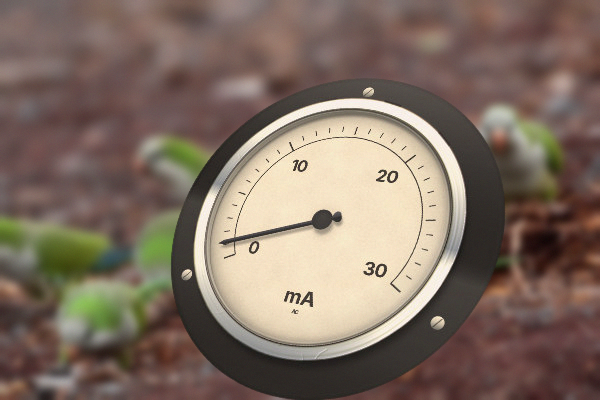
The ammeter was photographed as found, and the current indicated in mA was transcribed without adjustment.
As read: 1 mA
